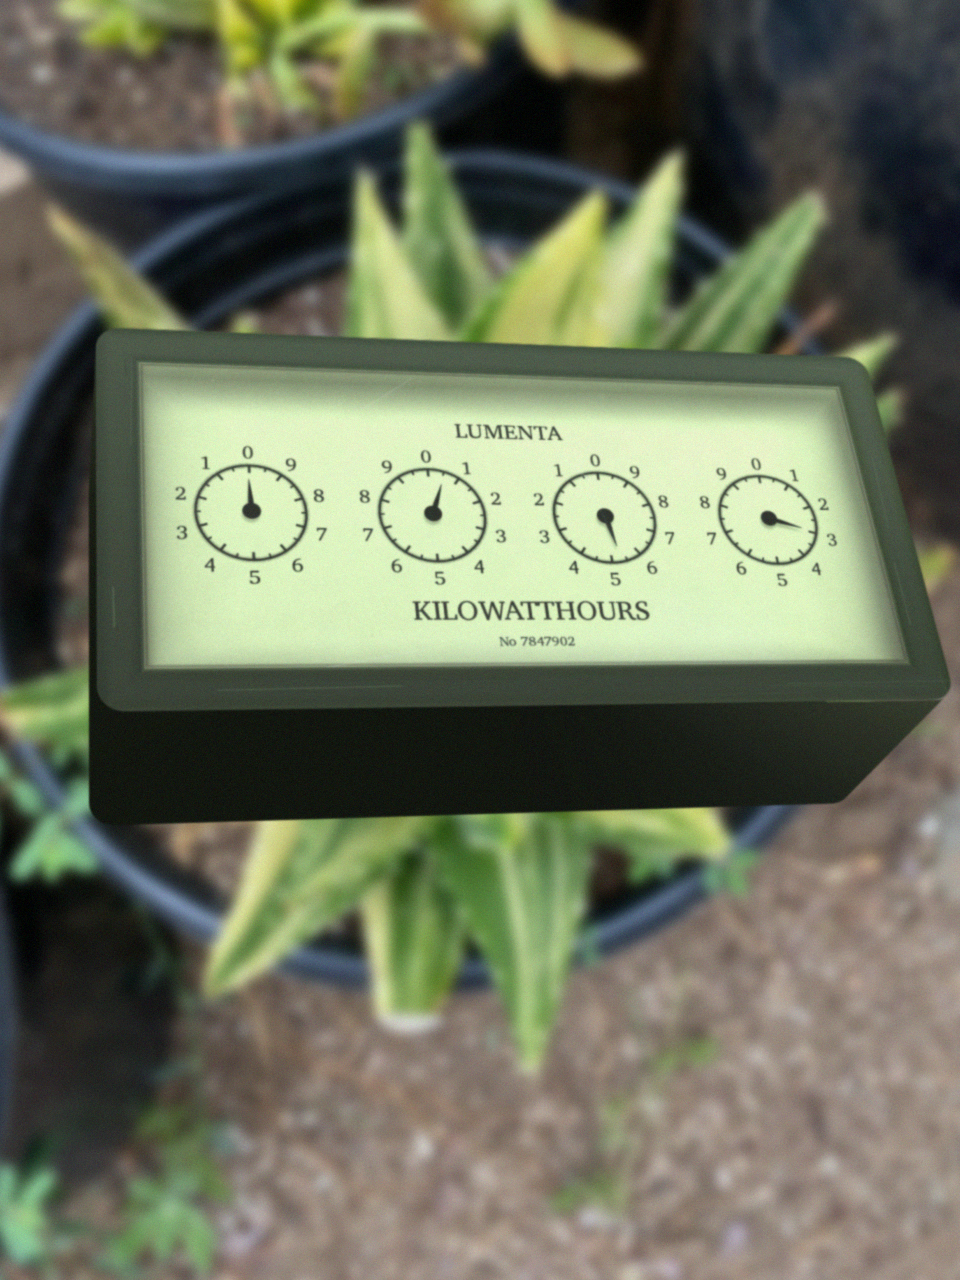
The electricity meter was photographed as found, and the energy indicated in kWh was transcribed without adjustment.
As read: 53 kWh
